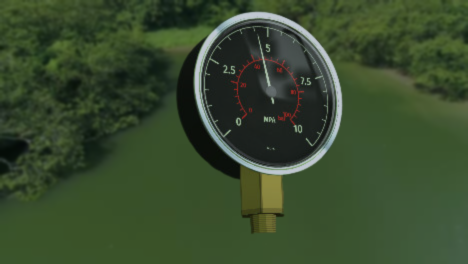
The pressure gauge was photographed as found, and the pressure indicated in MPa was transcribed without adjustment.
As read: 4.5 MPa
